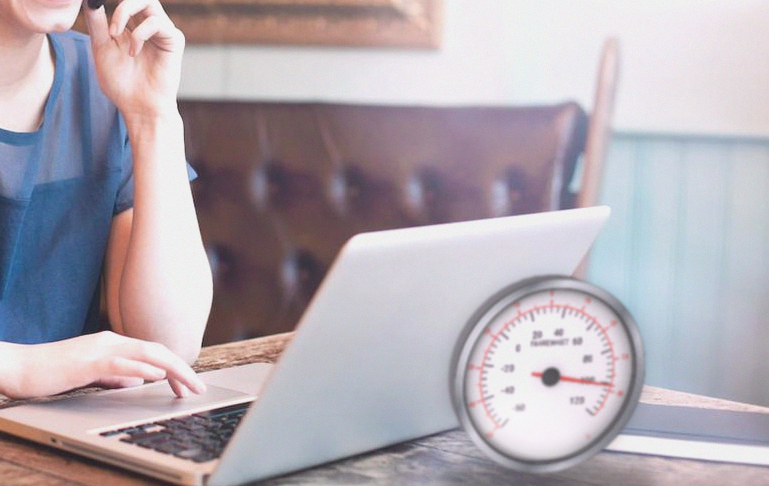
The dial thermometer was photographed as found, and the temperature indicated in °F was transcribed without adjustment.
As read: 100 °F
